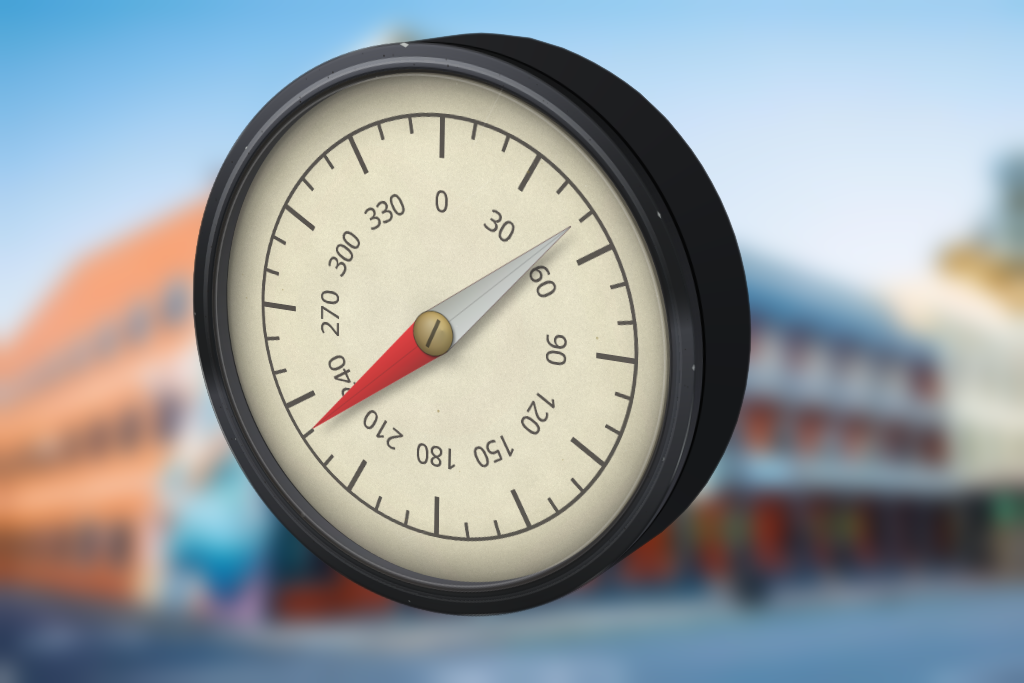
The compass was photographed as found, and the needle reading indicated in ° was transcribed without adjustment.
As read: 230 °
